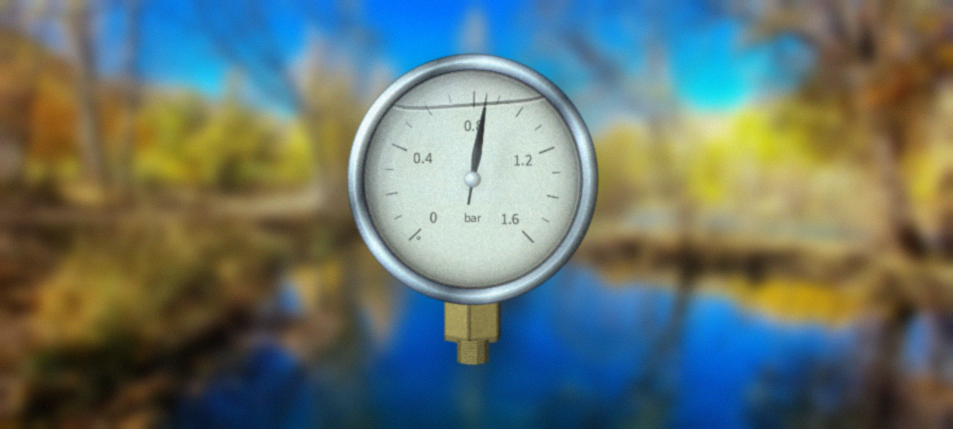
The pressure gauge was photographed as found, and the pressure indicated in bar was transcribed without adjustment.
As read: 0.85 bar
